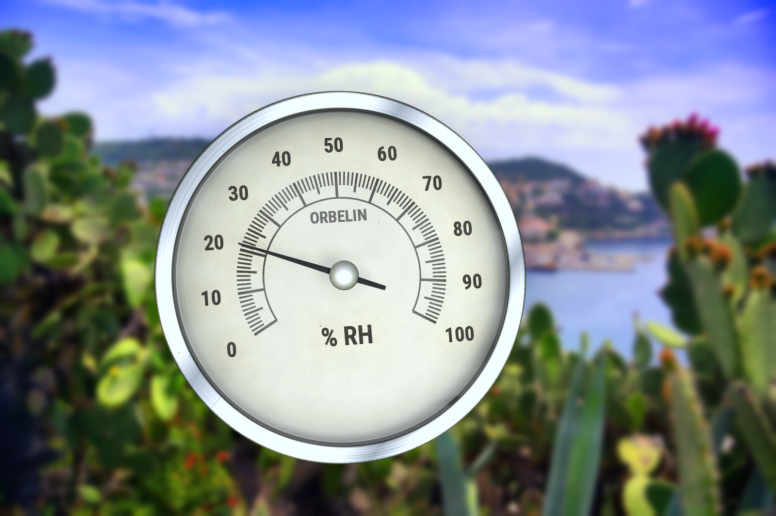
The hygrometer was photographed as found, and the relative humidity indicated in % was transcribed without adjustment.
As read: 21 %
